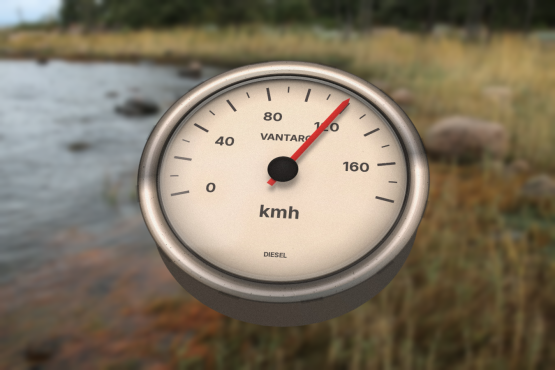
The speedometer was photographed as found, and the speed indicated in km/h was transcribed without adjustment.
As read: 120 km/h
